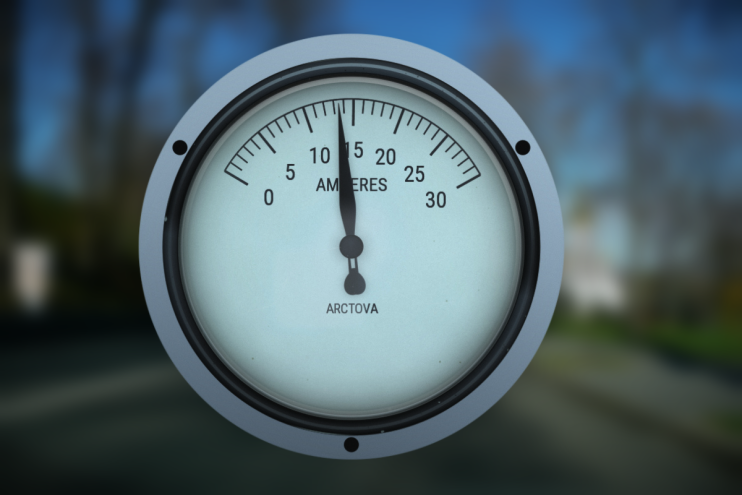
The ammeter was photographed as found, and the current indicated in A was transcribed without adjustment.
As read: 13.5 A
